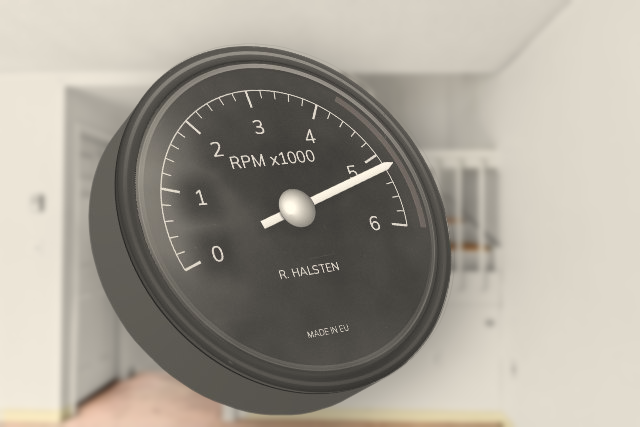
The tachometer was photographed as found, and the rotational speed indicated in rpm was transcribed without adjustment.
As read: 5200 rpm
